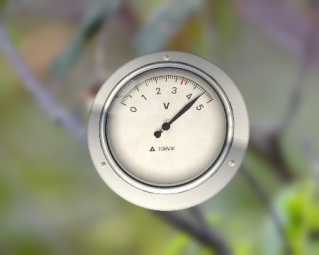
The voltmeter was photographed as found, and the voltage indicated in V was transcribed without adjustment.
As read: 4.5 V
